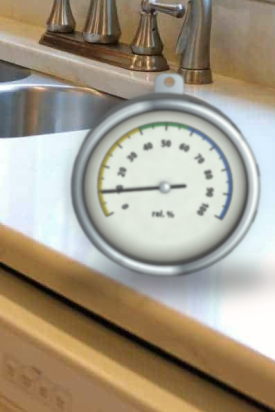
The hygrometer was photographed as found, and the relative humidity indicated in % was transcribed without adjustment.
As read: 10 %
